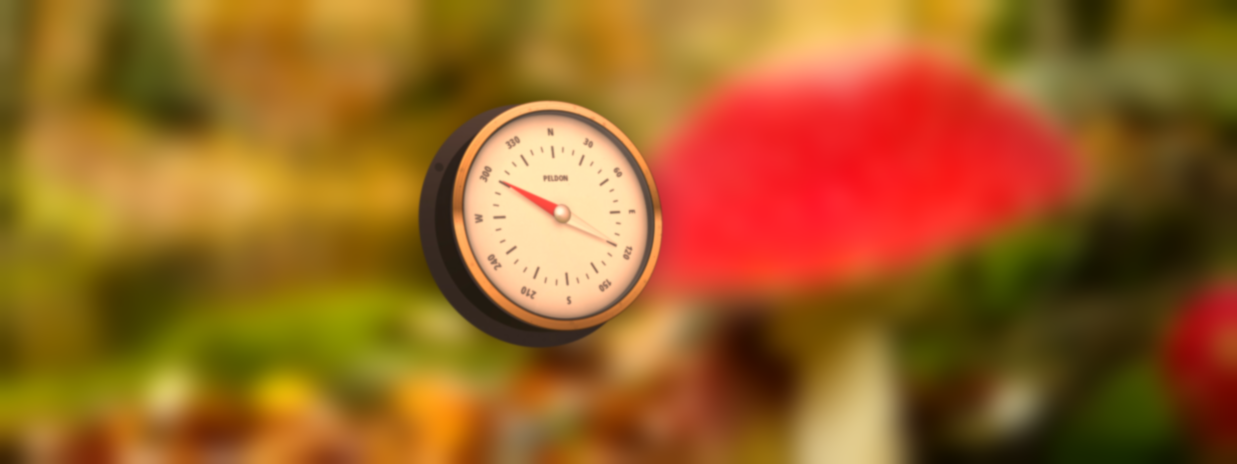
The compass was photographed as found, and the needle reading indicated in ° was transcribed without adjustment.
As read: 300 °
